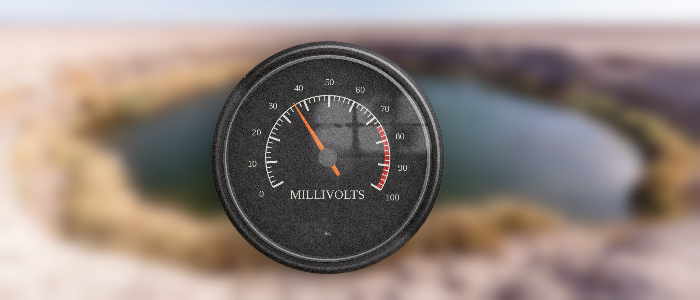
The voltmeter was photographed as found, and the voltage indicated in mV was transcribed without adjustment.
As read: 36 mV
